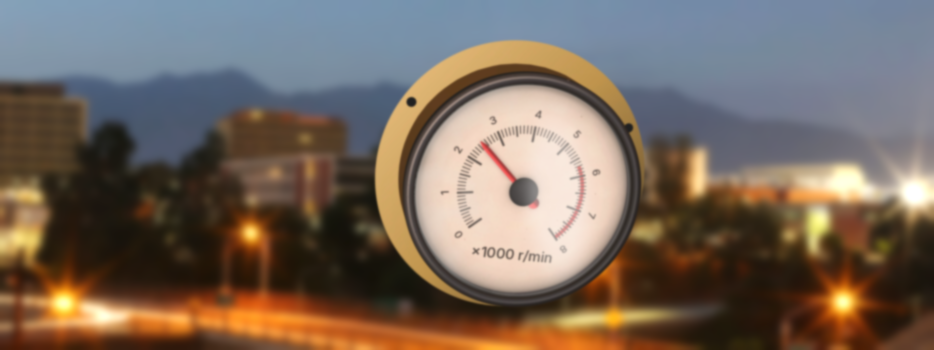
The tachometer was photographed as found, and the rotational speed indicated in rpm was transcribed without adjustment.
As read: 2500 rpm
